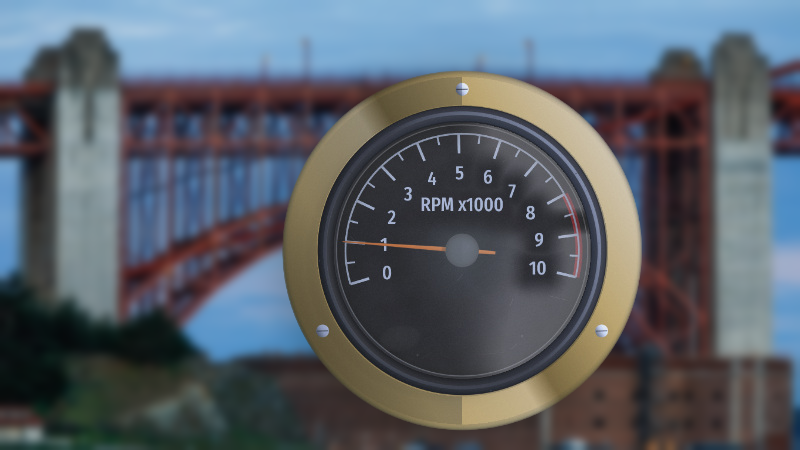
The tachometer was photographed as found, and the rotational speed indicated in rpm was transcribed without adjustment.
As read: 1000 rpm
